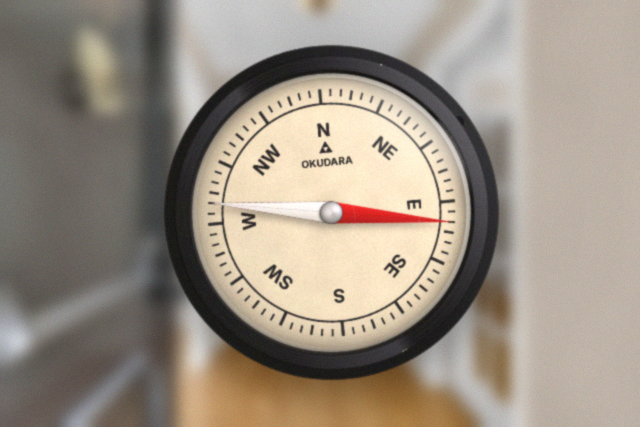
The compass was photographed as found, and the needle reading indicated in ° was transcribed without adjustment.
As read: 100 °
